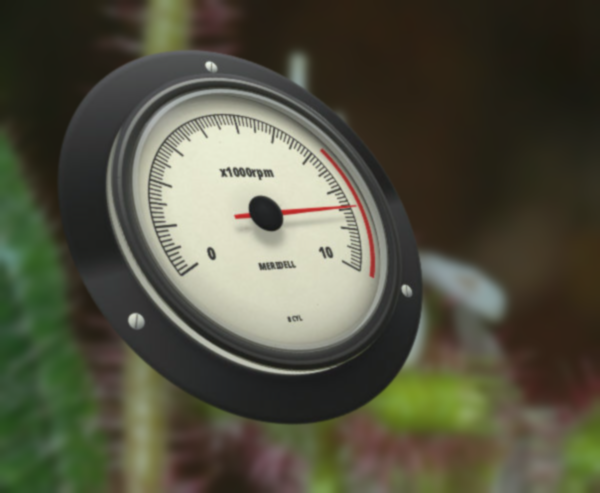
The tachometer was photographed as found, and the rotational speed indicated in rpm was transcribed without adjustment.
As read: 8500 rpm
